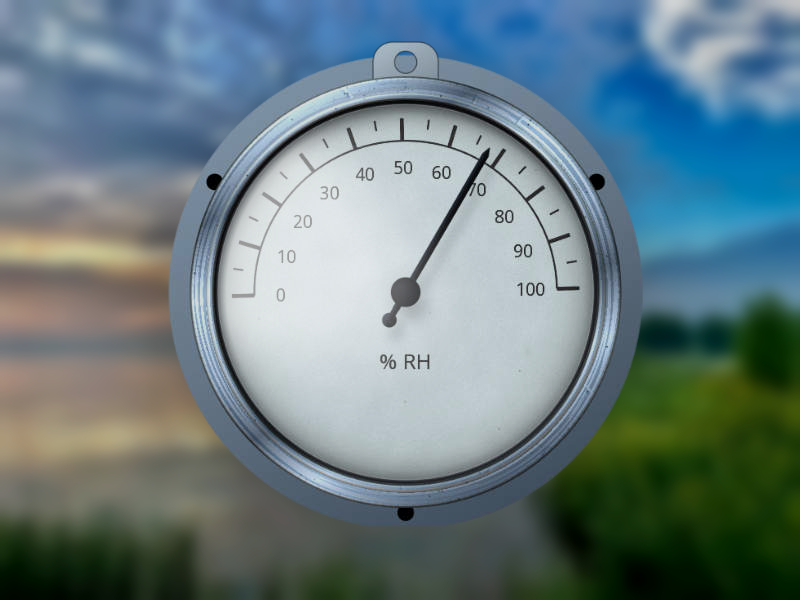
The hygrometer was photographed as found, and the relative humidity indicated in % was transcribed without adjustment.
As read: 67.5 %
